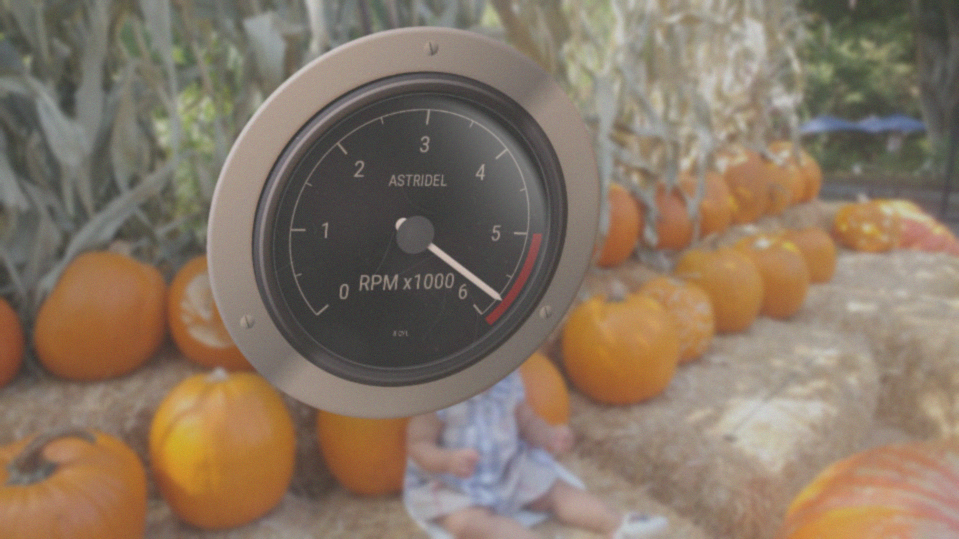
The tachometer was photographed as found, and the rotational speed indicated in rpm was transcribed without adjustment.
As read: 5750 rpm
